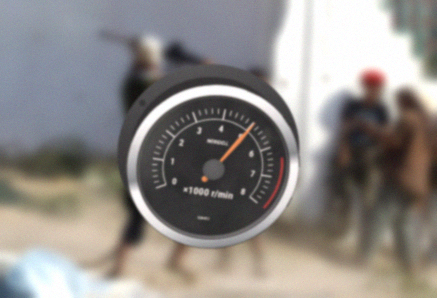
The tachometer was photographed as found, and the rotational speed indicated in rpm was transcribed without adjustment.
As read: 5000 rpm
